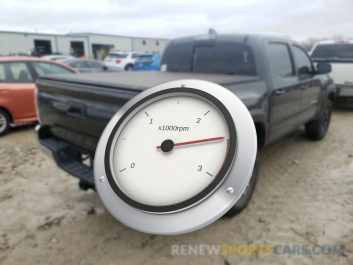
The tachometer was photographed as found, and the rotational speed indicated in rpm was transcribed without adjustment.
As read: 2500 rpm
